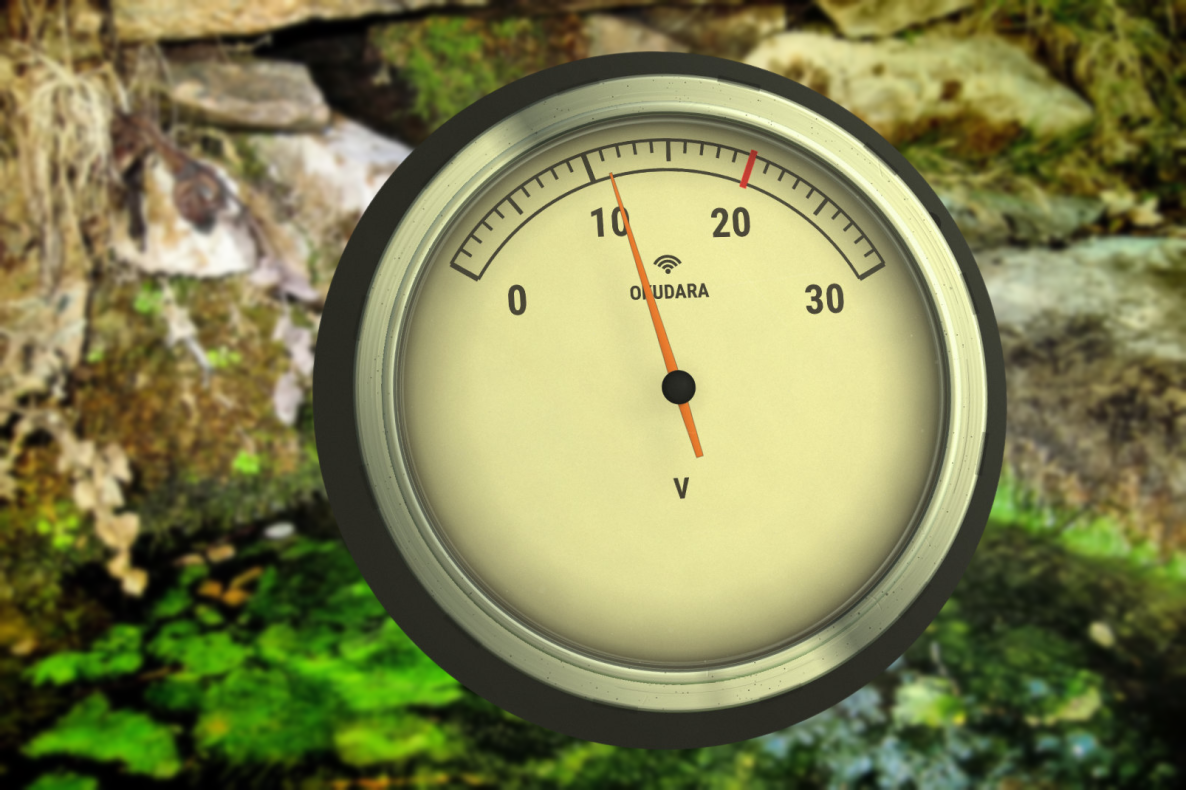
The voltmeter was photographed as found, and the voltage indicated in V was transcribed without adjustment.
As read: 11 V
